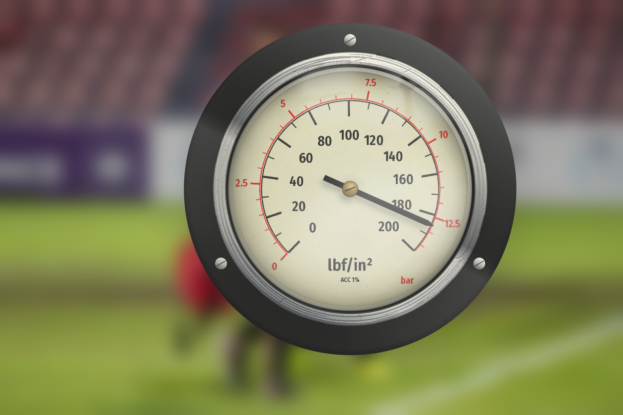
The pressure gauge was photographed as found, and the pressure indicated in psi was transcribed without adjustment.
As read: 185 psi
